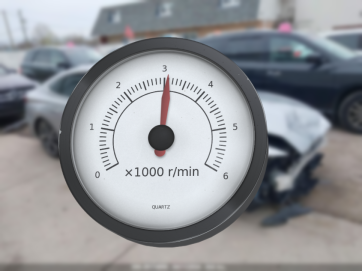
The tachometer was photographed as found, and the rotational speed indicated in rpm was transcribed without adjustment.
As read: 3100 rpm
